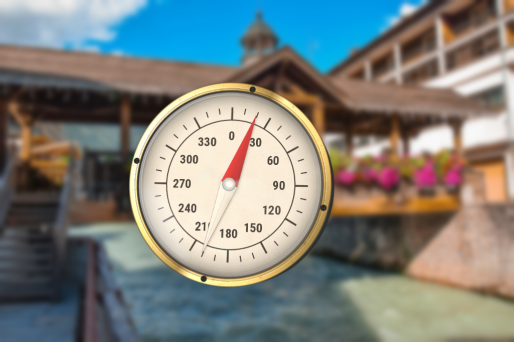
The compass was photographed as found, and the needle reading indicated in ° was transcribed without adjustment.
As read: 20 °
